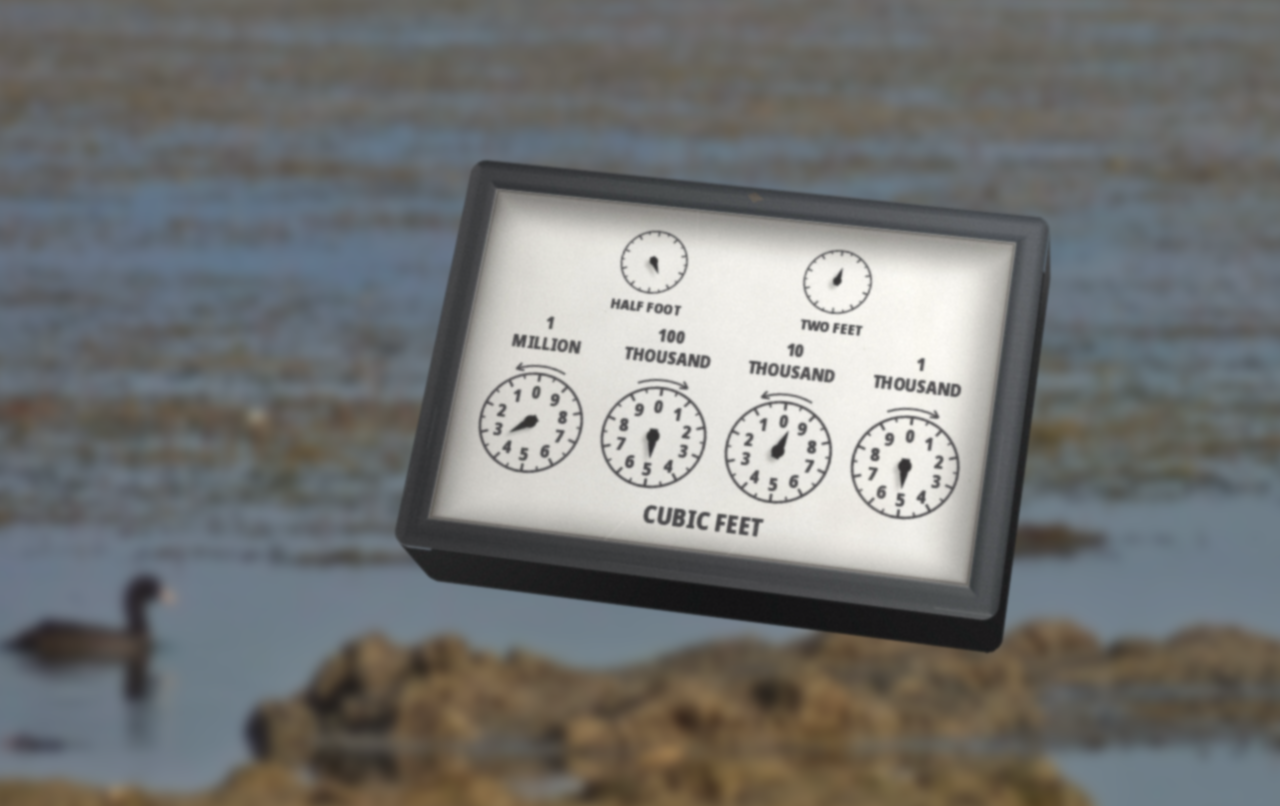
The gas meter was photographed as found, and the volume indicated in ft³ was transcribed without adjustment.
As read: 349500 ft³
